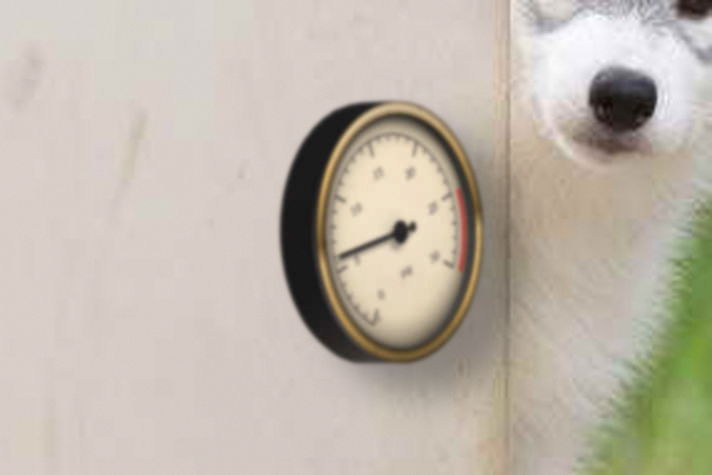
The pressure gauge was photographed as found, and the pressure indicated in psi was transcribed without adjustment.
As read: 6 psi
